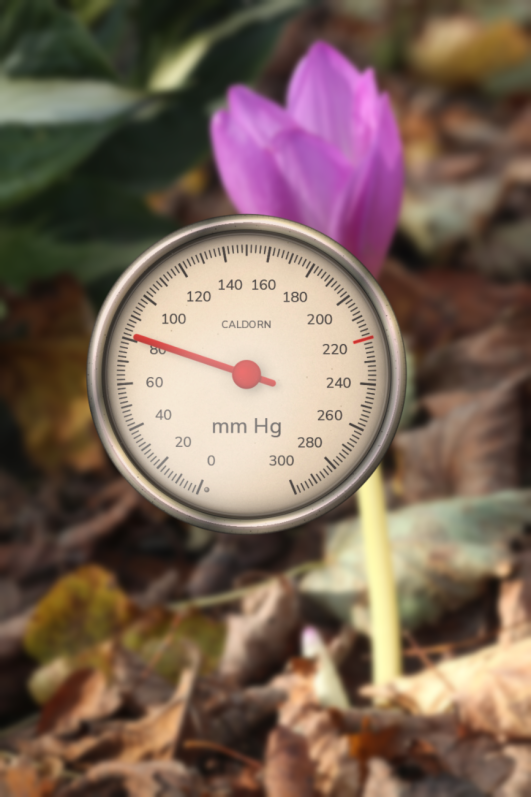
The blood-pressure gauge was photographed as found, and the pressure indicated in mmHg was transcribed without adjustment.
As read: 82 mmHg
